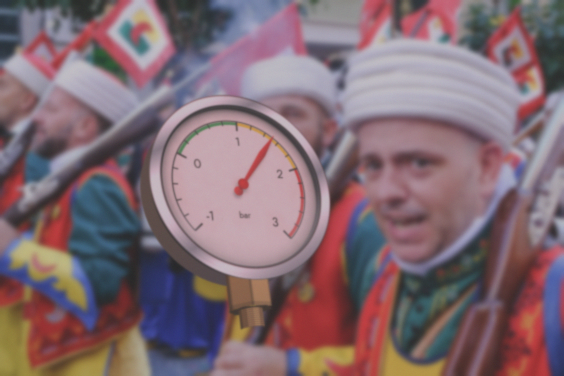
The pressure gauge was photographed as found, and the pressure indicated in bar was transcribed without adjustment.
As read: 1.5 bar
